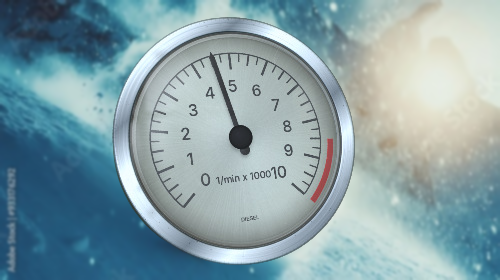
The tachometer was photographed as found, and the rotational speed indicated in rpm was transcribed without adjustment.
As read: 4500 rpm
